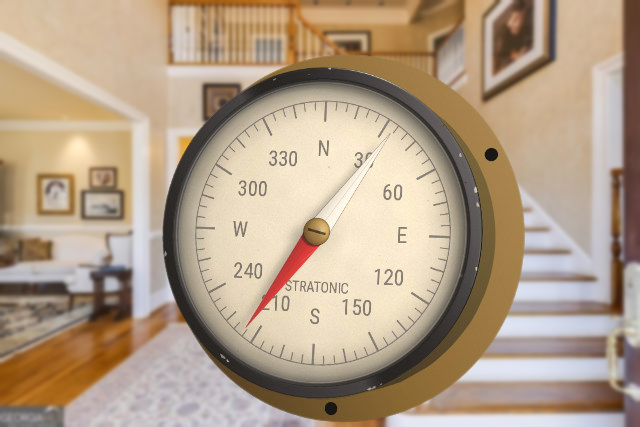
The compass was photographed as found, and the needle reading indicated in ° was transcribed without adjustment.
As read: 215 °
